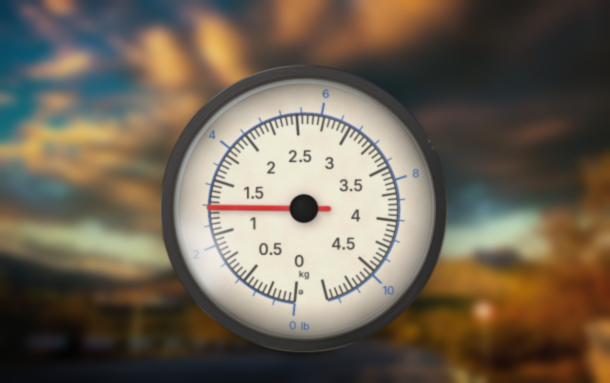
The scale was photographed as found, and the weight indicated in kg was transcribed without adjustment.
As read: 1.25 kg
